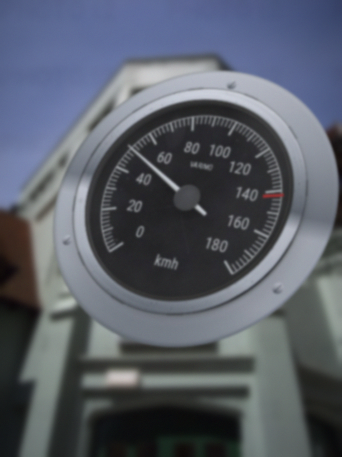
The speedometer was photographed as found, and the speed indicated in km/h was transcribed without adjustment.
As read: 50 km/h
